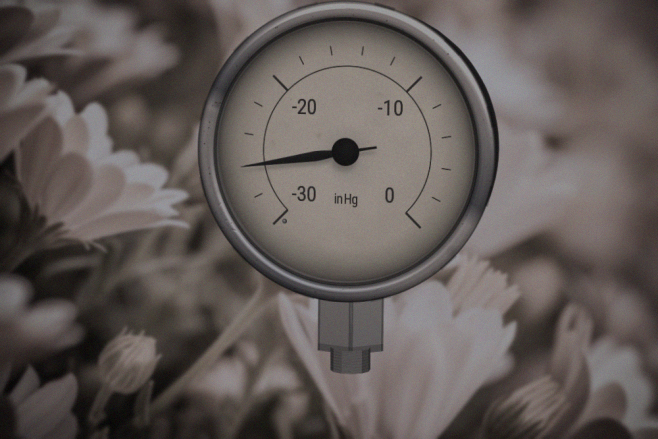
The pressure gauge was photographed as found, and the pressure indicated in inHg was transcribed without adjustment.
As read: -26 inHg
